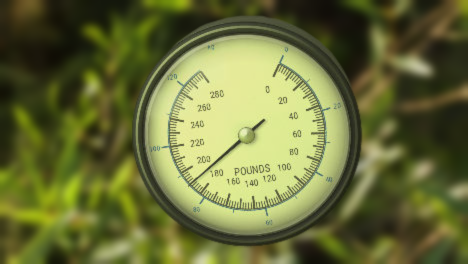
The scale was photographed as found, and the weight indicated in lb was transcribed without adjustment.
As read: 190 lb
